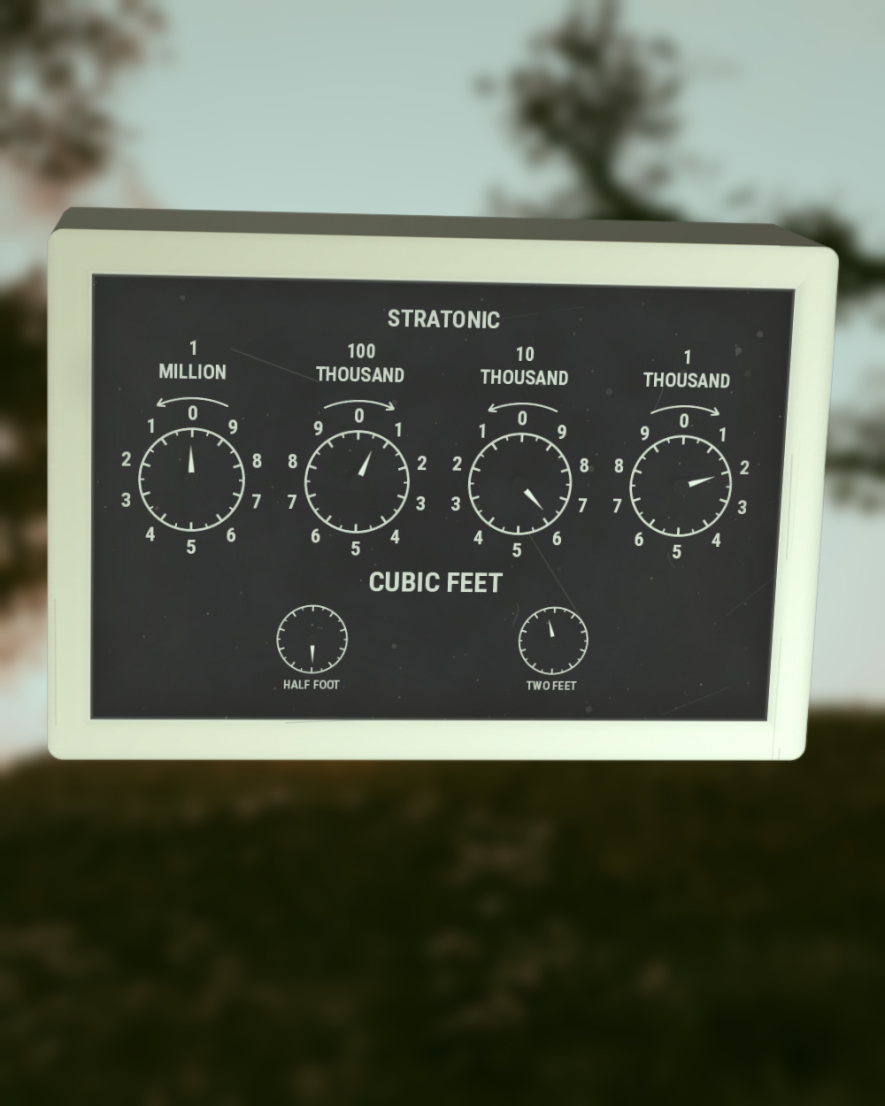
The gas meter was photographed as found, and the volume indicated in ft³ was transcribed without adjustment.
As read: 6200 ft³
